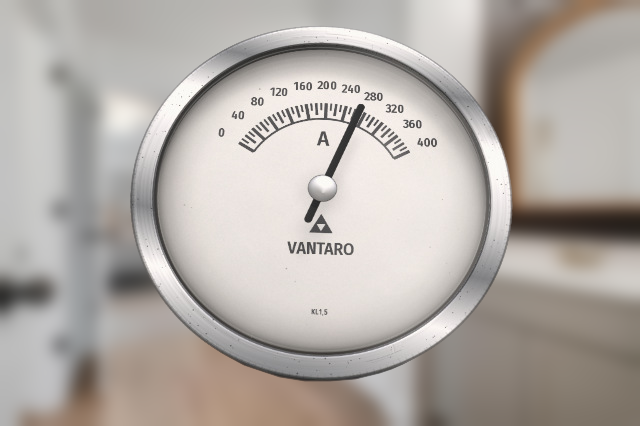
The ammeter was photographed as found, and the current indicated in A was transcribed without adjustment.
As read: 270 A
